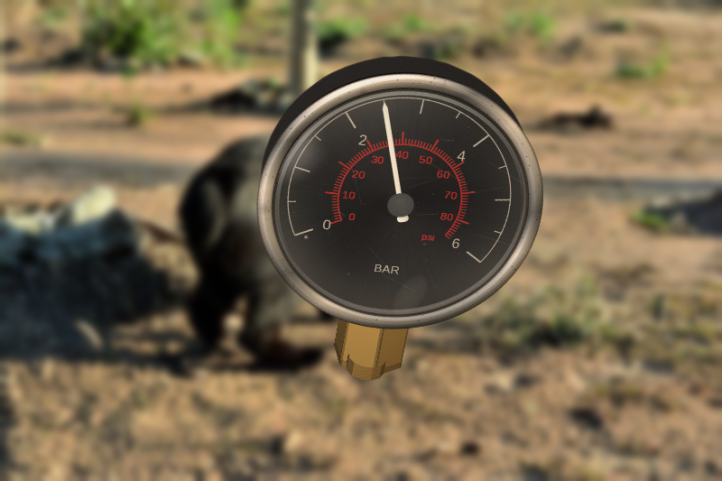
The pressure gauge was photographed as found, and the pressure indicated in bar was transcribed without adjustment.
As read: 2.5 bar
